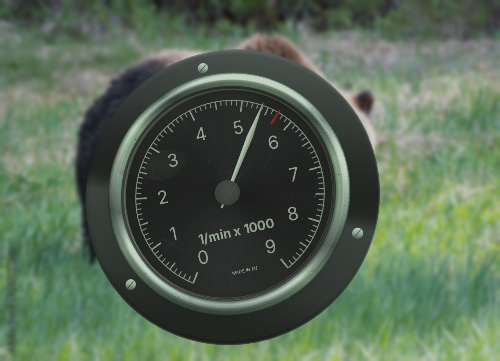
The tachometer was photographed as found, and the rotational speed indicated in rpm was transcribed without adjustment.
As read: 5400 rpm
